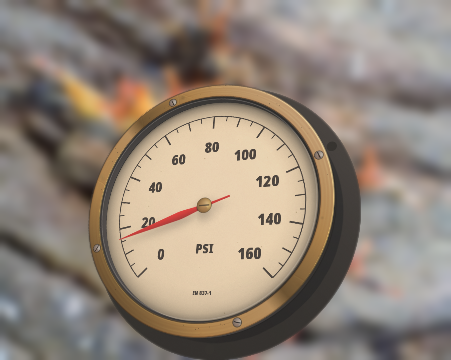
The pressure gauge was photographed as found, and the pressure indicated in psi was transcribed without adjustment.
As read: 15 psi
